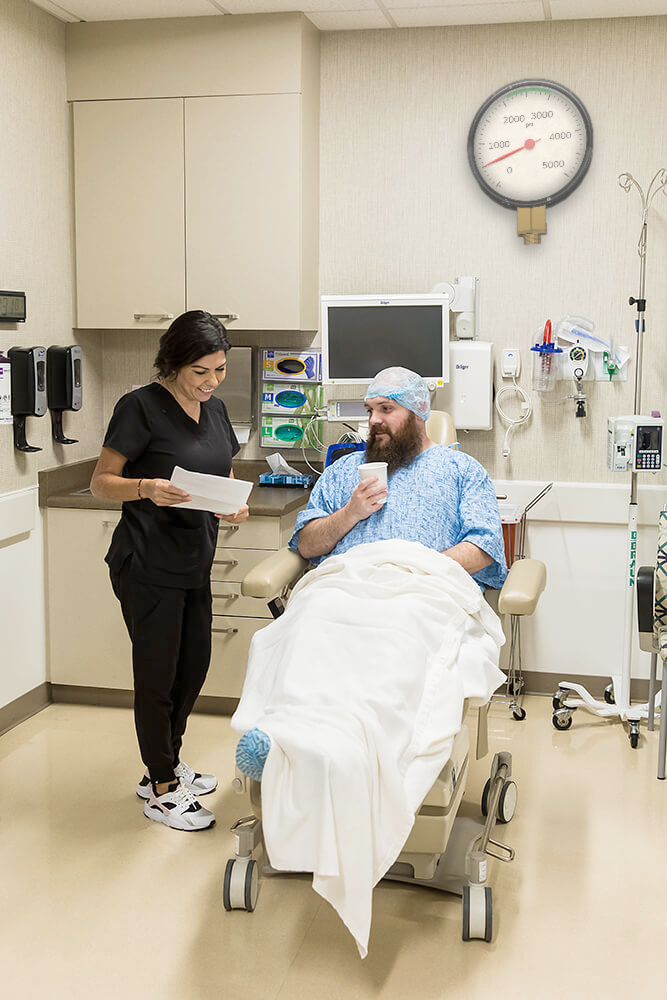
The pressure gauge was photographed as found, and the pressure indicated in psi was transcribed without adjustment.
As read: 500 psi
